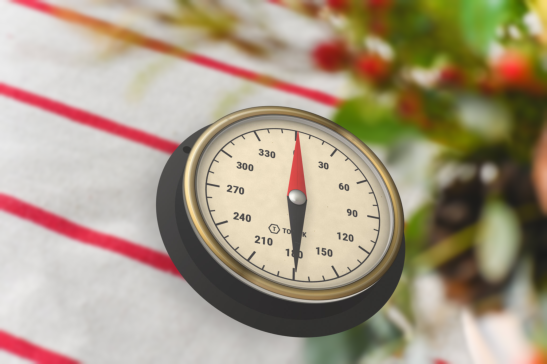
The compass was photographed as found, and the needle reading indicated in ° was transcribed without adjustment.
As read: 0 °
